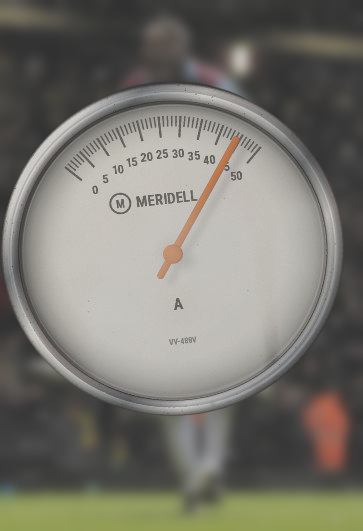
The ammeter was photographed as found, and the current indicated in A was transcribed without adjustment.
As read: 44 A
